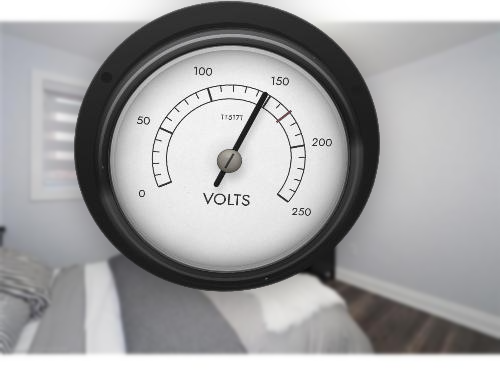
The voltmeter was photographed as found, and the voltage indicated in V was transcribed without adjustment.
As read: 145 V
